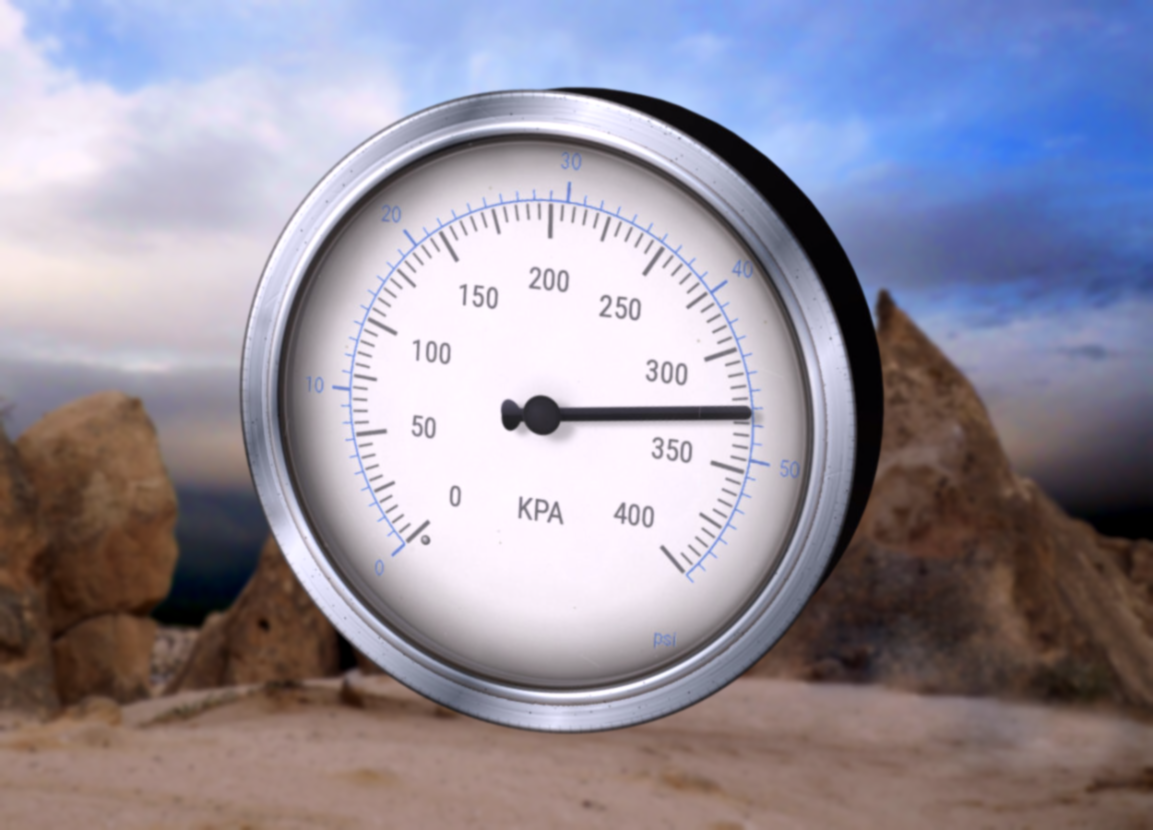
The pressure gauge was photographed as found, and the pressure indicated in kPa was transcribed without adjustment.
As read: 325 kPa
